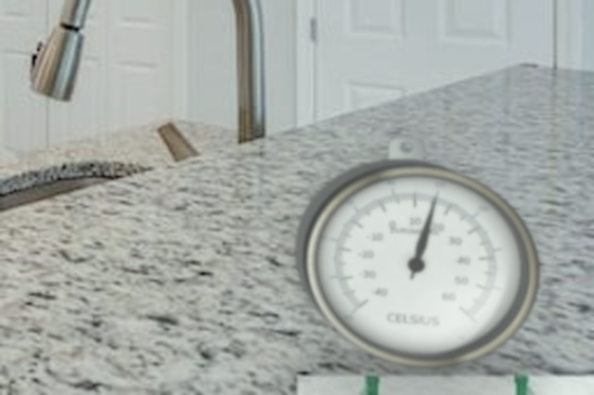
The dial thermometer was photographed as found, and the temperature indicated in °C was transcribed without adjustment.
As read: 15 °C
